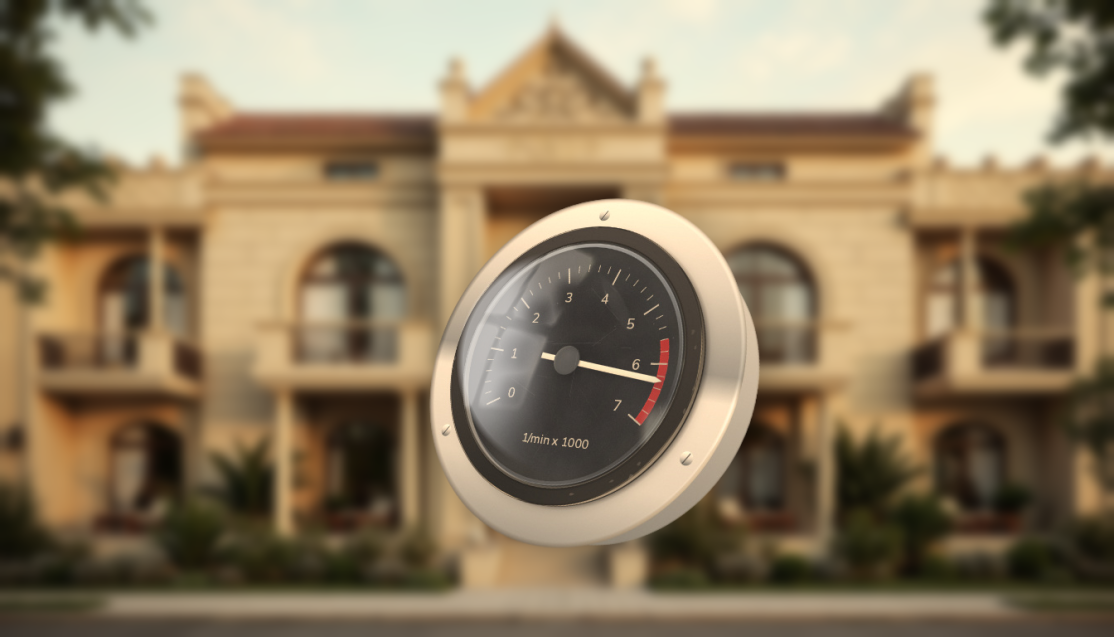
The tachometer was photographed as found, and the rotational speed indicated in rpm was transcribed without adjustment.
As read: 6300 rpm
